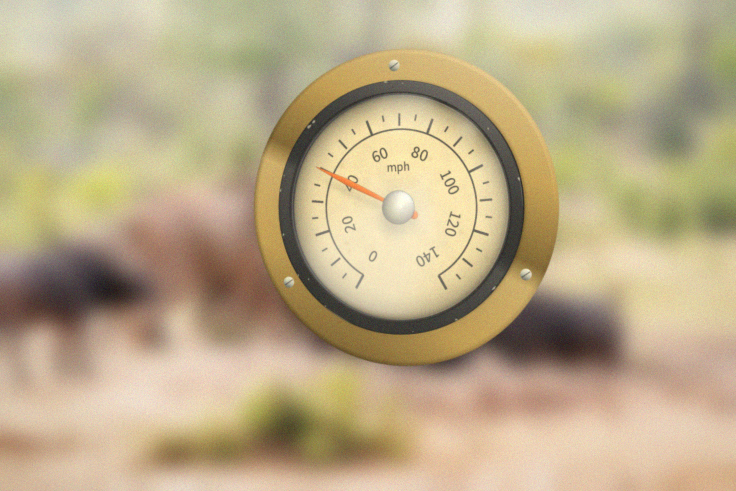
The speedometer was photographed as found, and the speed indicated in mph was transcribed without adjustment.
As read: 40 mph
